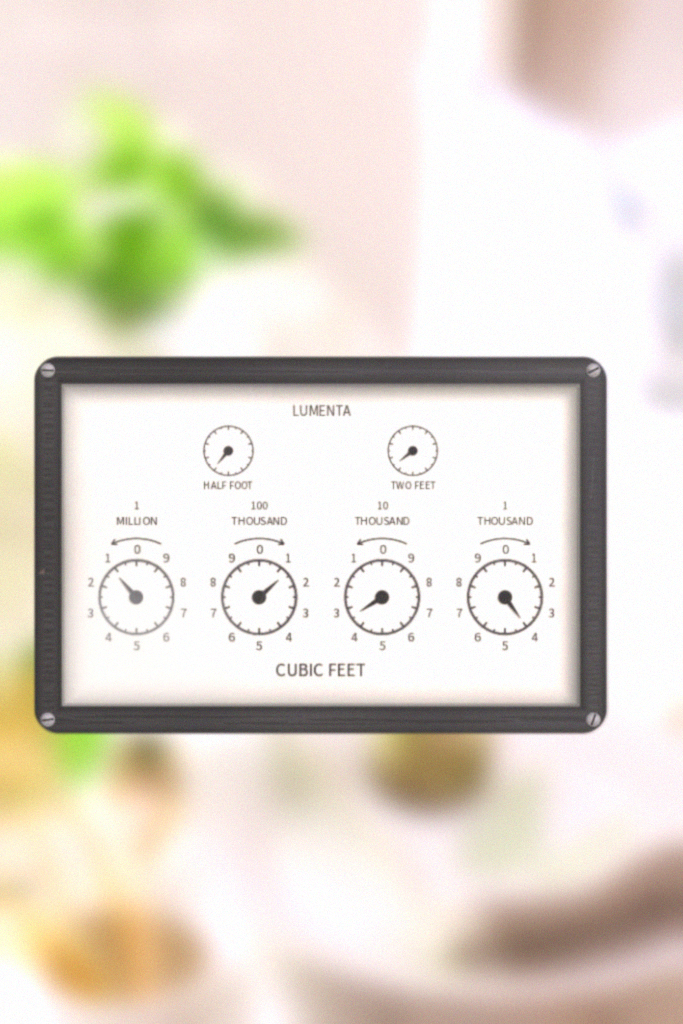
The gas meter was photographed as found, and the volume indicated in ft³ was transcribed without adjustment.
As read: 113400 ft³
